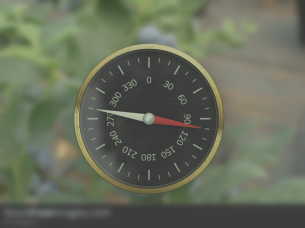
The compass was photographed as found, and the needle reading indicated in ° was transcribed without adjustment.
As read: 100 °
